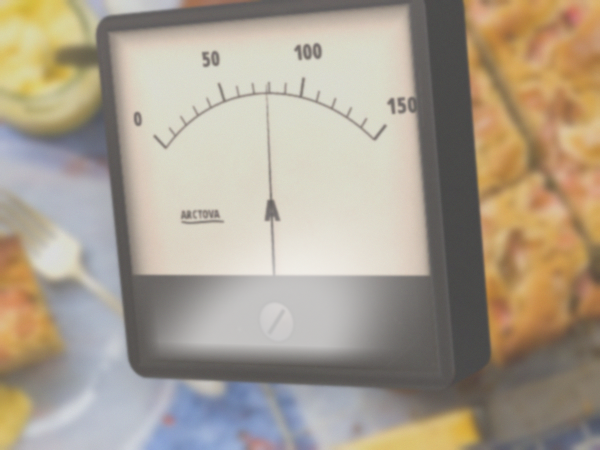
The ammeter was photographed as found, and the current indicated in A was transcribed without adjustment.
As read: 80 A
